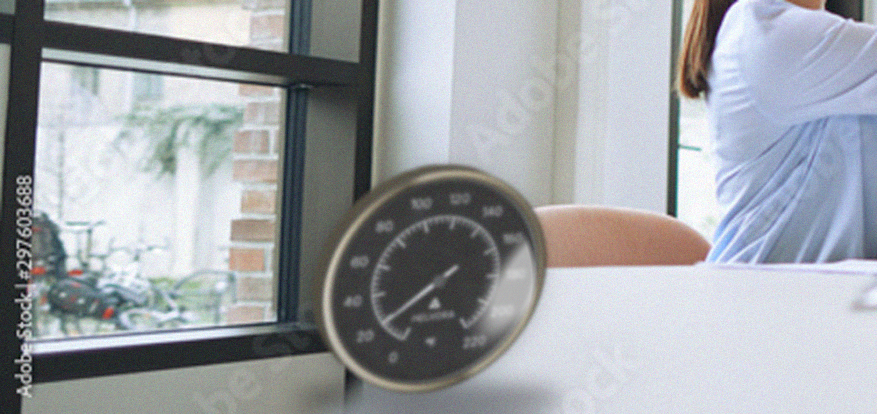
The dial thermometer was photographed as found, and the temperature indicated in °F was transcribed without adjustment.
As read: 20 °F
